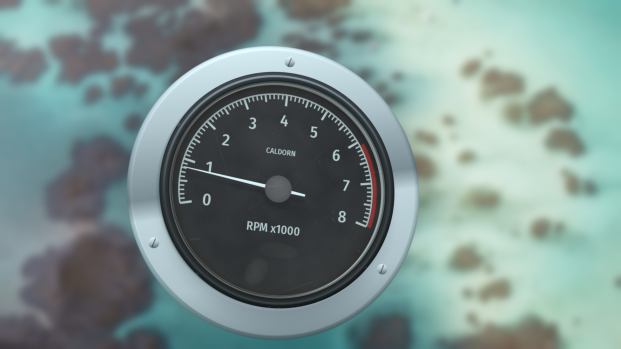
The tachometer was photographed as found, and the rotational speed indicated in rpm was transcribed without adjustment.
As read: 800 rpm
